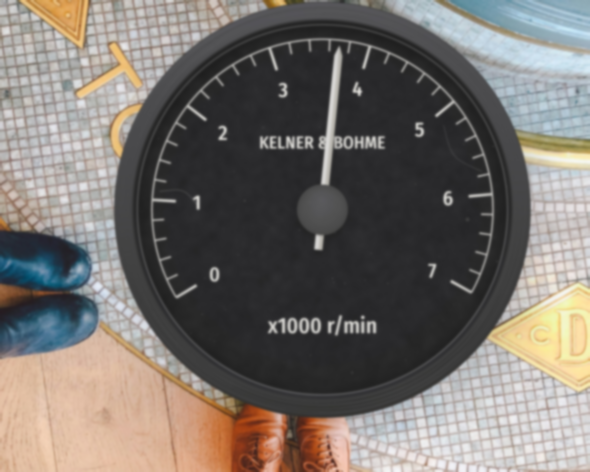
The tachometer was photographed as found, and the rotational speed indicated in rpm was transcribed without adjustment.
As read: 3700 rpm
